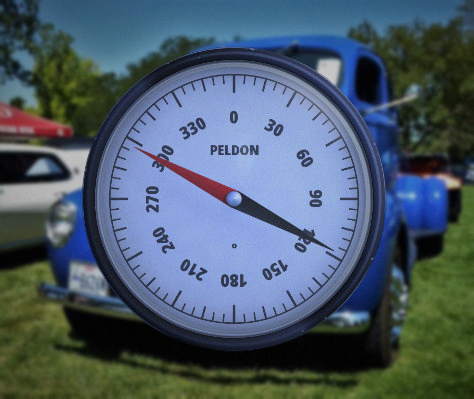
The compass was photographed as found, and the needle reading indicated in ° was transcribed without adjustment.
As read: 297.5 °
